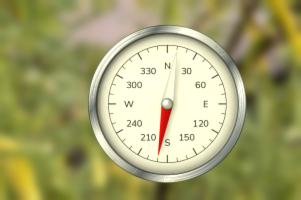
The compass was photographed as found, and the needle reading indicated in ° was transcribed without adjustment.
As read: 190 °
